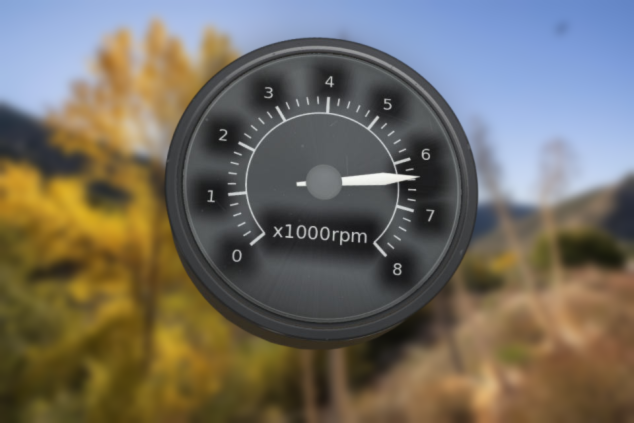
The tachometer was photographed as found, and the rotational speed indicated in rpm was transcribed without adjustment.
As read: 6400 rpm
